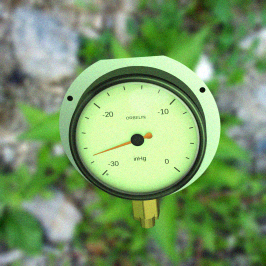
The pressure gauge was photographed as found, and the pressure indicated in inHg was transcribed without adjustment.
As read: -27 inHg
